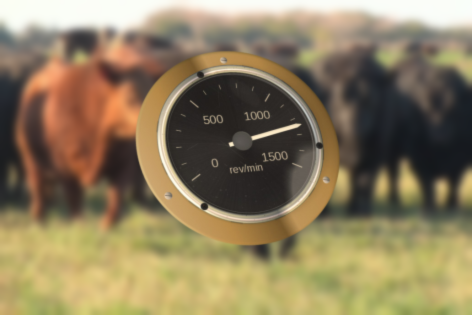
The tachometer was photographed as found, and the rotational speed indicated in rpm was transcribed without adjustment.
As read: 1250 rpm
